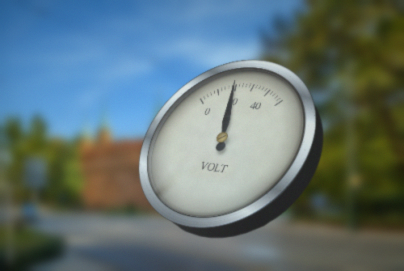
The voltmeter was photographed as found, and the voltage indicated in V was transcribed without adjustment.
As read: 20 V
